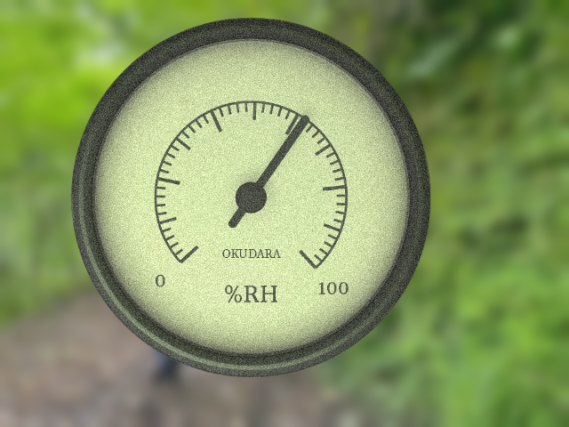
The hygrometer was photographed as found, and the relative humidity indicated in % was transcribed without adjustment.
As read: 62 %
